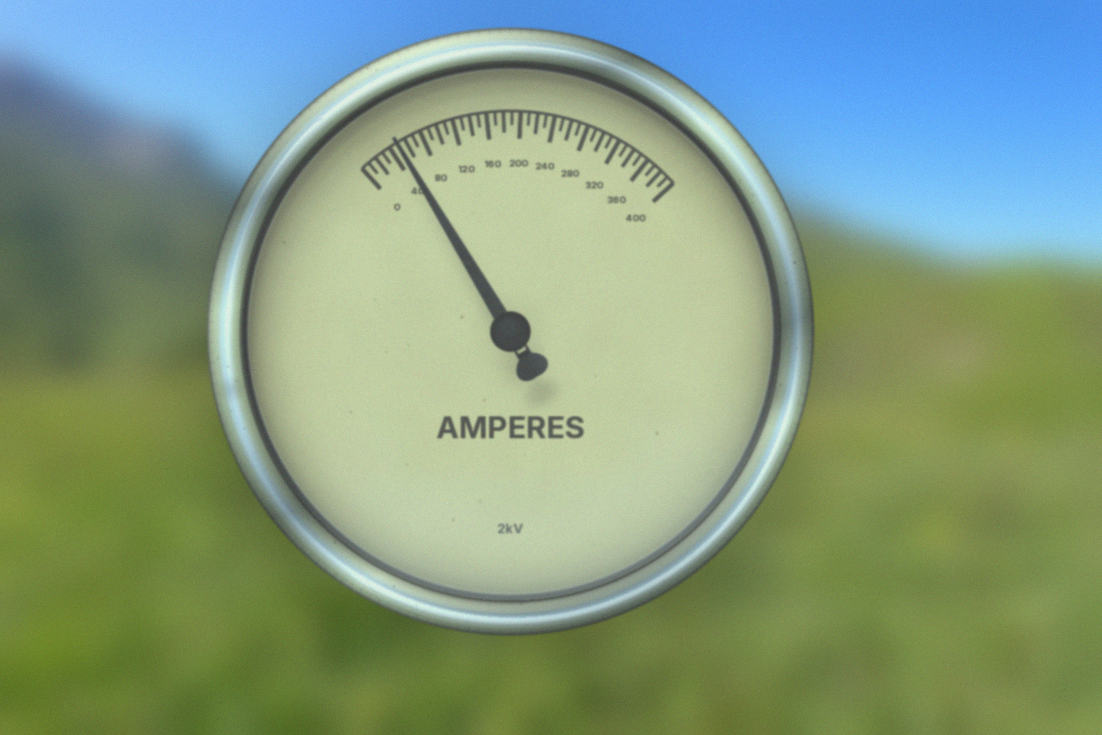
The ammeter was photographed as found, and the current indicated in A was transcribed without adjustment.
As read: 50 A
